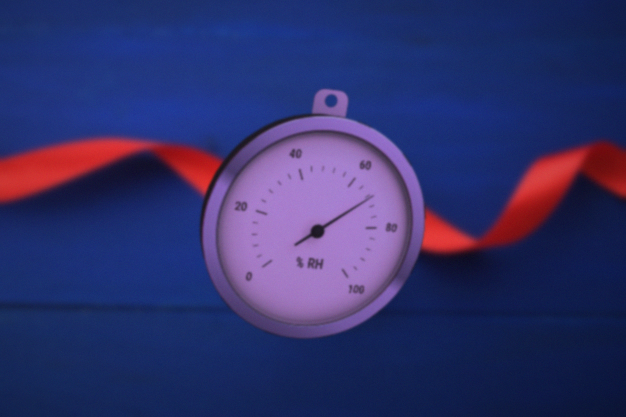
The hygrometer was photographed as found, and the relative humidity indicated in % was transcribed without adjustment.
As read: 68 %
